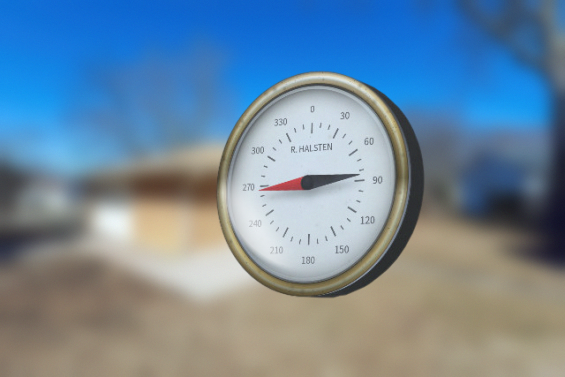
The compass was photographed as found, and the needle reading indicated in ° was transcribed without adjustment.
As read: 265 °
